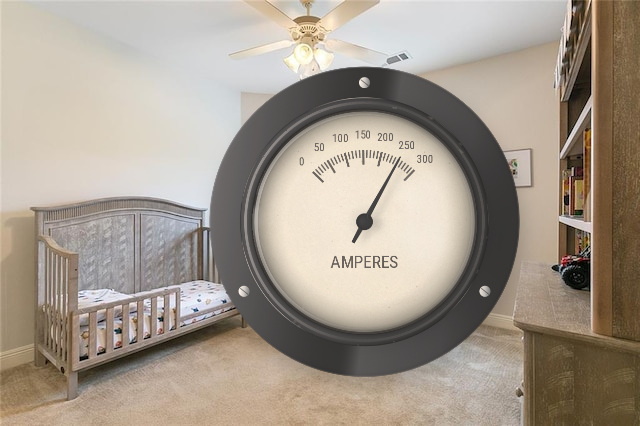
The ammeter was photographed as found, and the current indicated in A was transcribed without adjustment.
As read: 250 A
